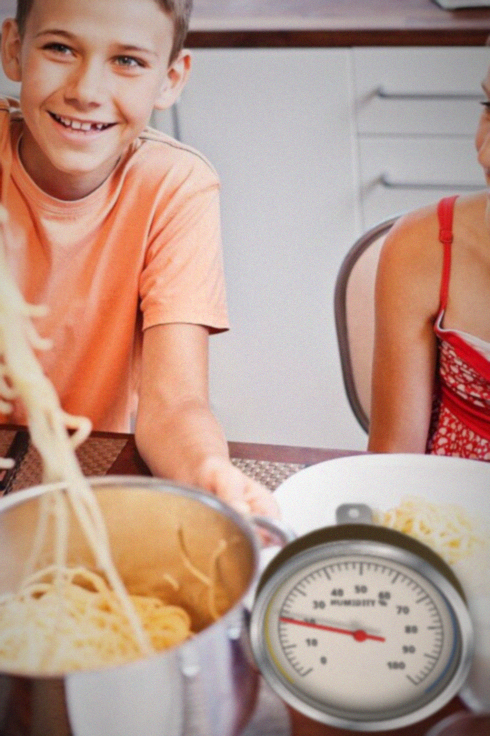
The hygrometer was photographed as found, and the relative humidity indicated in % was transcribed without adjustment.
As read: 20 %
